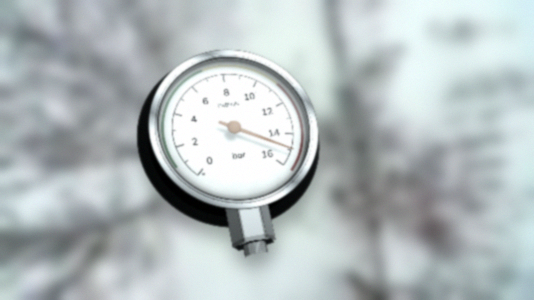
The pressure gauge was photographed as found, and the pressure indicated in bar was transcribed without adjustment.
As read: 15 bar
